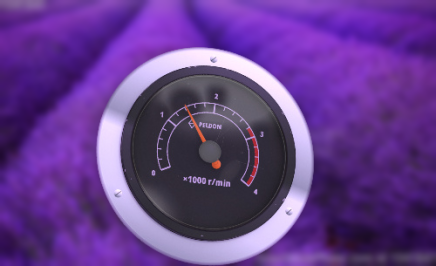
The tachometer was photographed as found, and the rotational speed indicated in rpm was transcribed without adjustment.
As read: 1400 rpm
